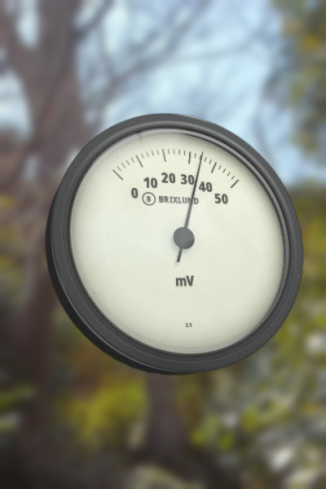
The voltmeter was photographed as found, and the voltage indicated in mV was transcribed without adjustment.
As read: 34 mV
